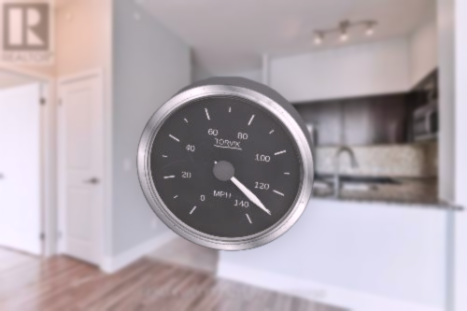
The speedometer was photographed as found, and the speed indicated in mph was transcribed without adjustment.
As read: 130 mph
